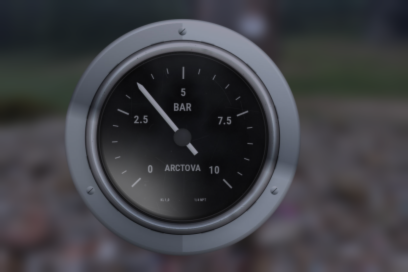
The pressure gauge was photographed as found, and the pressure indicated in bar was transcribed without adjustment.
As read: 3.5 bar
